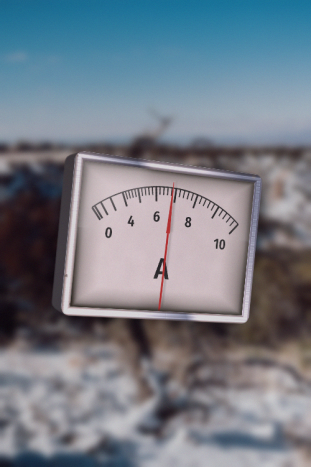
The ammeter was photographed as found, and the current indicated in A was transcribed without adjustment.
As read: 6.8 A
